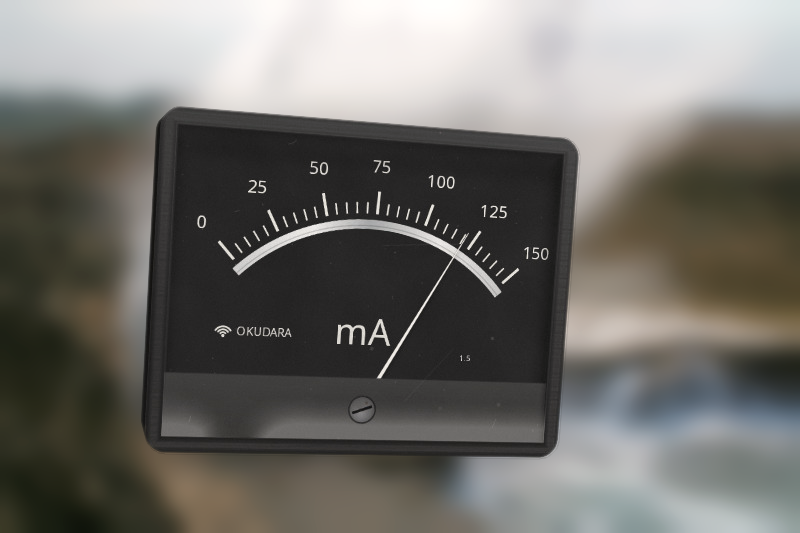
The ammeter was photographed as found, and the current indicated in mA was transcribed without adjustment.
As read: 120 mA
